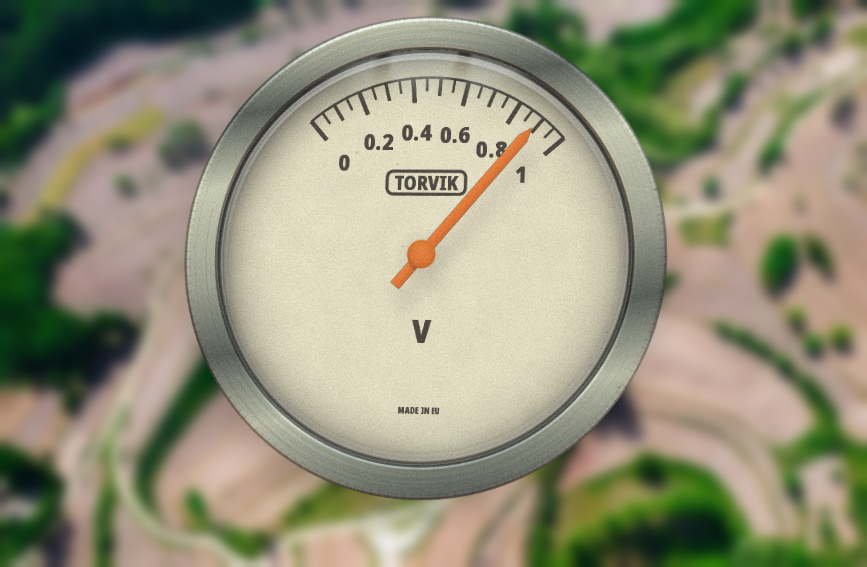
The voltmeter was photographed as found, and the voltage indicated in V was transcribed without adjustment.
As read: 0.9 V
